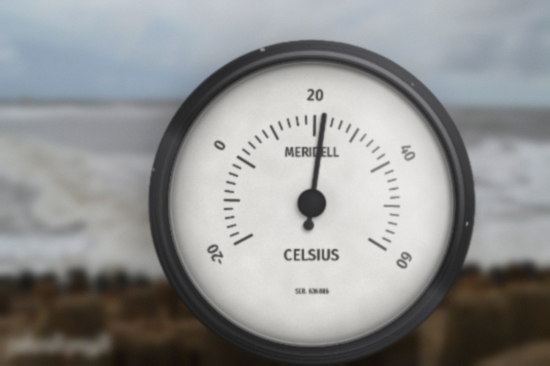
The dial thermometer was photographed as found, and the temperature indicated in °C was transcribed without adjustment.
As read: 22 °C
